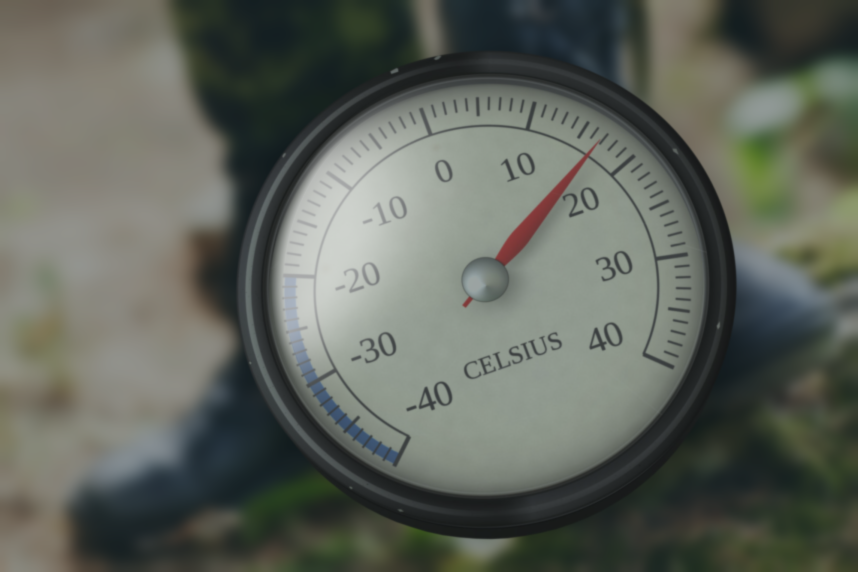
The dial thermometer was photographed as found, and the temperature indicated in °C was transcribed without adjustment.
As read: 17 °C
